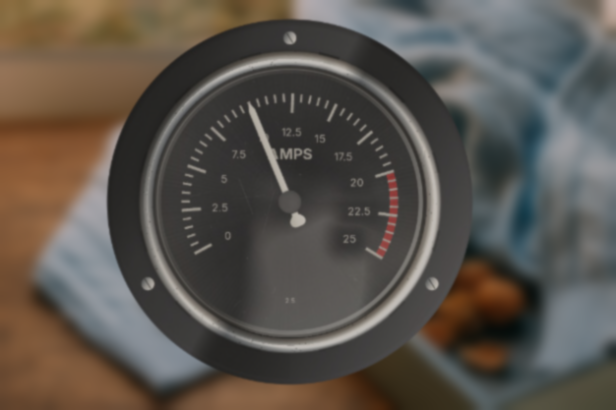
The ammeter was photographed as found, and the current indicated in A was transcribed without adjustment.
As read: 10 A
